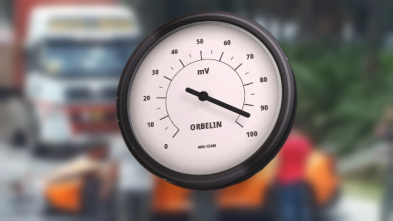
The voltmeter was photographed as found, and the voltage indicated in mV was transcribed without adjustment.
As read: 95 mV
